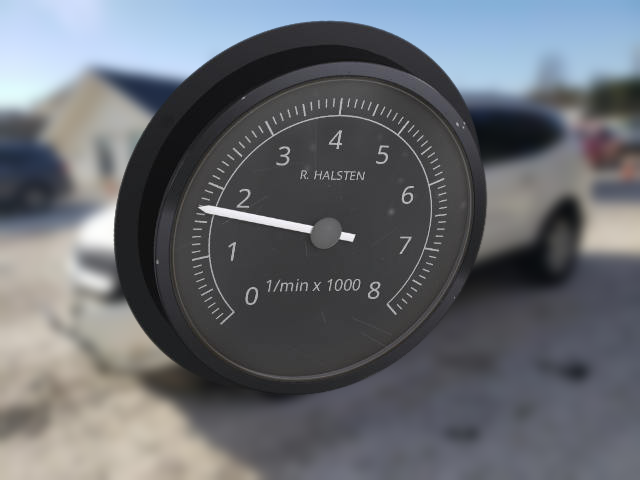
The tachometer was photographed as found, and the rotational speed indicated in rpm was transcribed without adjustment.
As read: 1700 rpm
